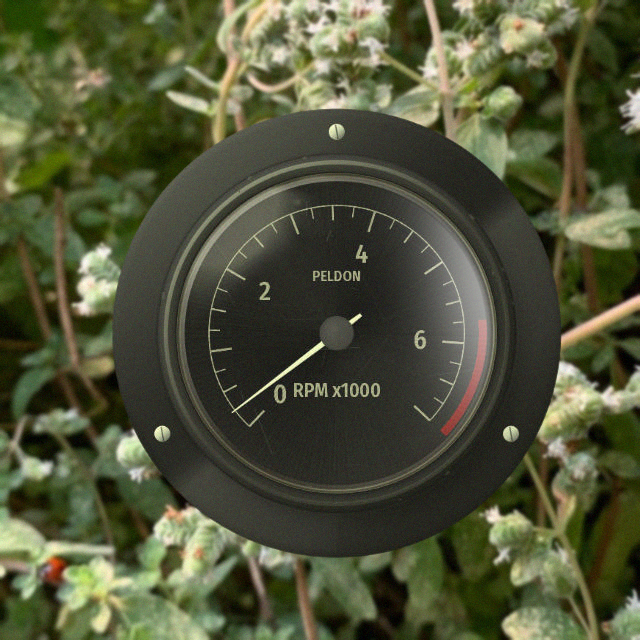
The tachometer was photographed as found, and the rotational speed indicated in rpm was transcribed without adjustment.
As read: 250 rpm
